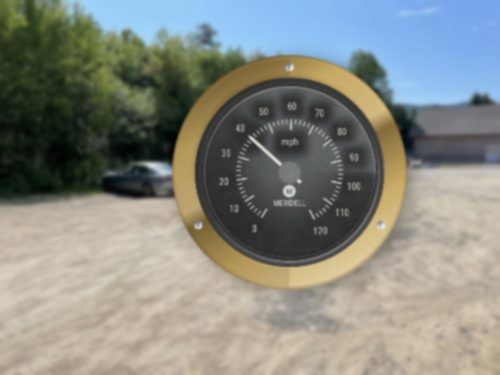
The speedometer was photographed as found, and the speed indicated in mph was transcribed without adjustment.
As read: 40 mph
